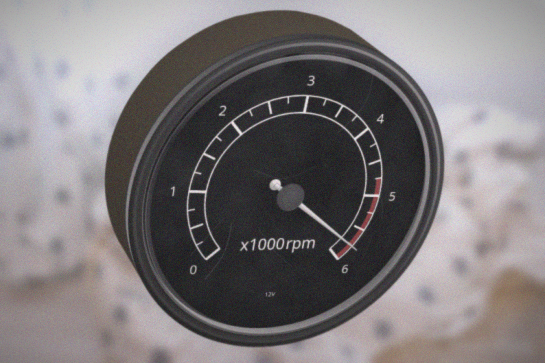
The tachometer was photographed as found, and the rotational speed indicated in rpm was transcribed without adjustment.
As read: 5750 rpm
